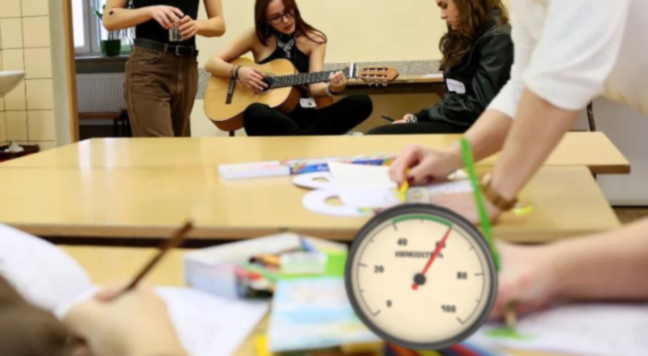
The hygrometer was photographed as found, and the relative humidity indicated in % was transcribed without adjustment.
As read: 60 %
